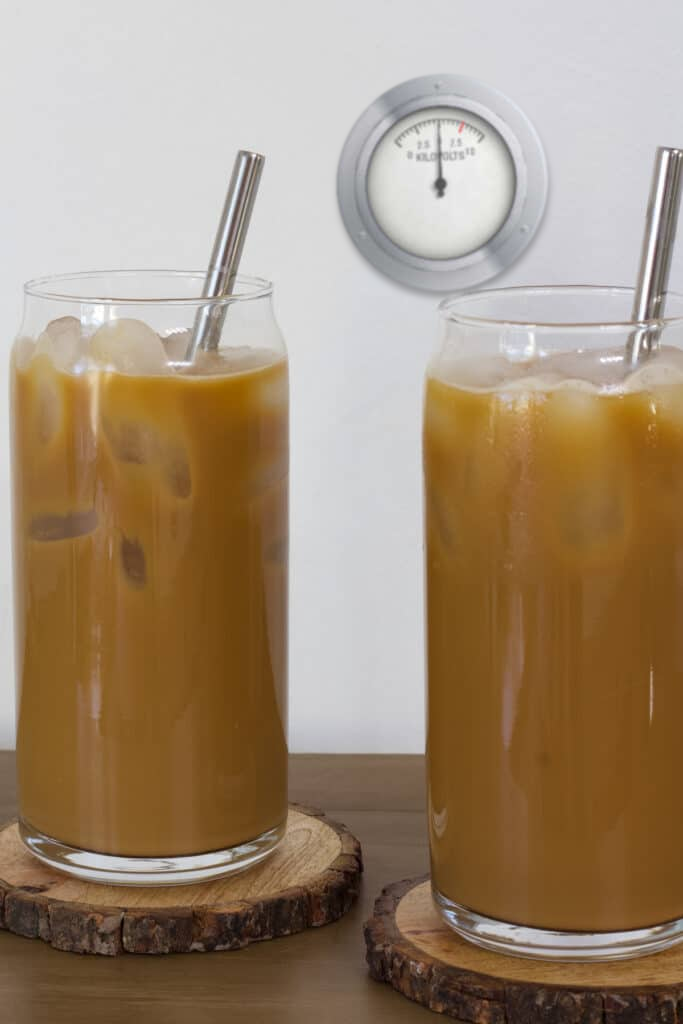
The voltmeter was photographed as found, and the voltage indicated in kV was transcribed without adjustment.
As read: 5 kV
